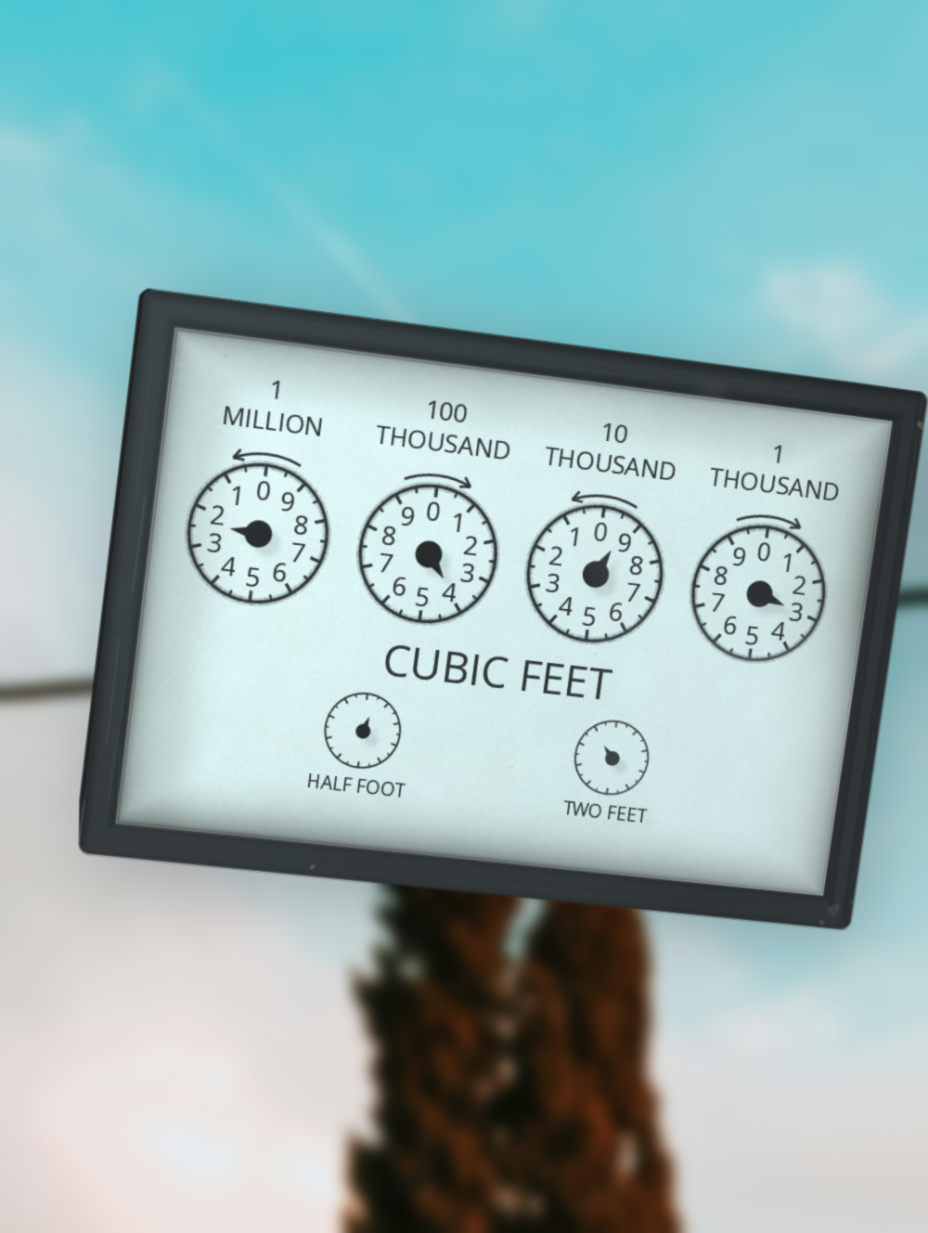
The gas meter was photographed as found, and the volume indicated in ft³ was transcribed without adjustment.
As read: 239300 ft³
